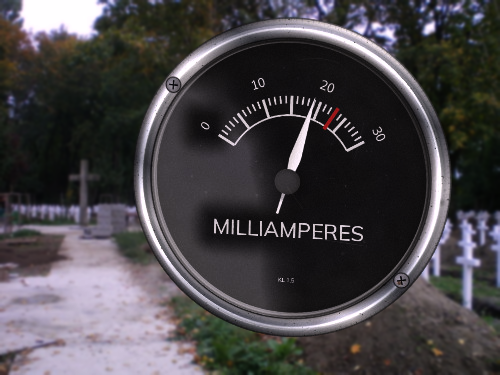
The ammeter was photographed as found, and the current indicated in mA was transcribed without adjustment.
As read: 19 mA
